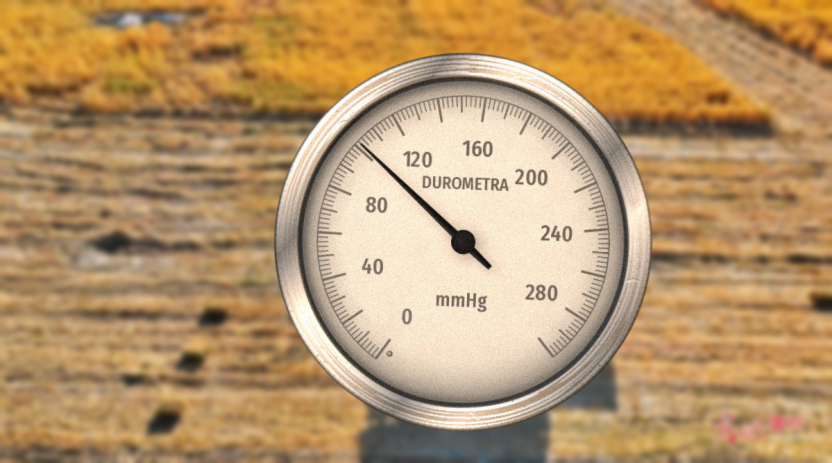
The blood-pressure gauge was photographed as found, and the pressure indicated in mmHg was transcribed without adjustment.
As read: 102 mmHg
